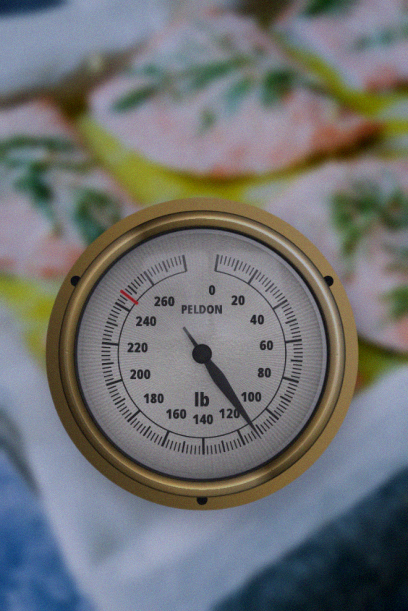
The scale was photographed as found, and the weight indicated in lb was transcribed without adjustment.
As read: 112 lb
